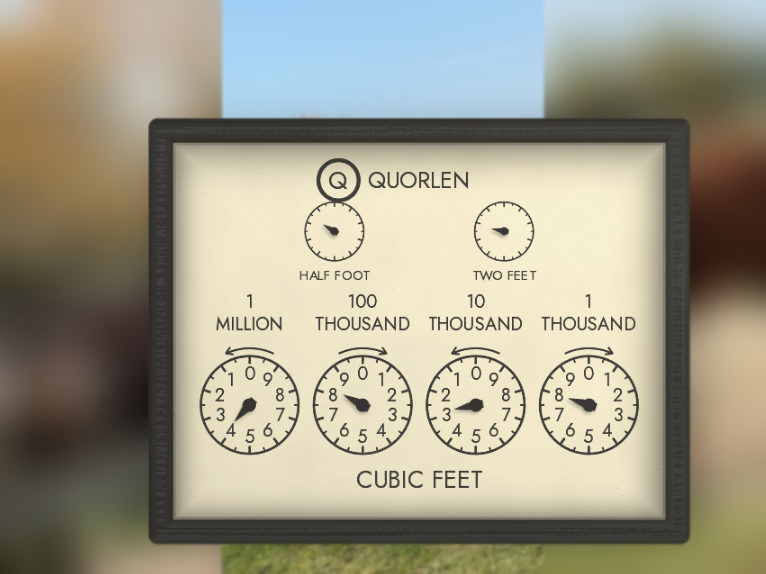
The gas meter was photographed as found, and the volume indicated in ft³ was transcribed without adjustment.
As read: 382800 ft³
